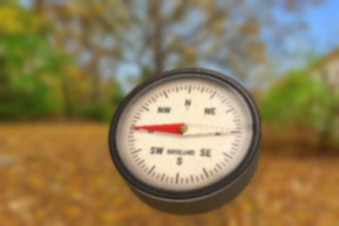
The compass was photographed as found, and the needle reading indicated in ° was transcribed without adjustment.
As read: 270 °
